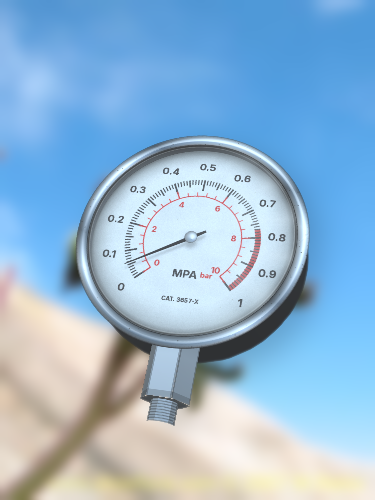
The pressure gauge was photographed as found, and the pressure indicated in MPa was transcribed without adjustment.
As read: 0.05 MPa
